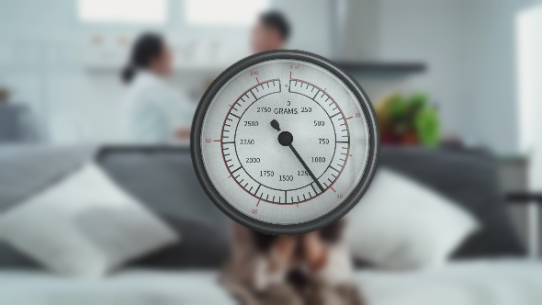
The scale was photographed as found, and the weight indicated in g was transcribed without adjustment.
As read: 1200 g
